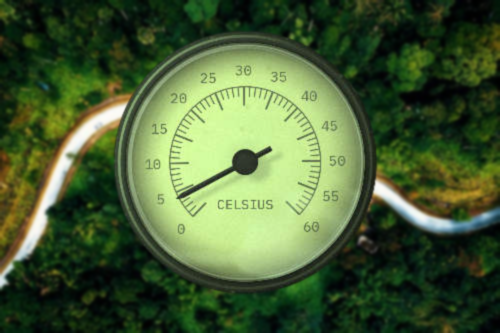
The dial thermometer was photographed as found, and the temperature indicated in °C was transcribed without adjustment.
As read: 4 °C
